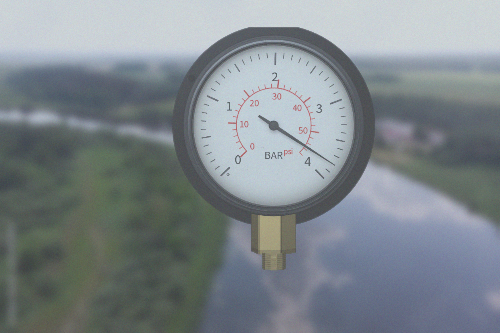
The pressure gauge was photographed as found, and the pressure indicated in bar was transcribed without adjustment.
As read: 3.8 bar
